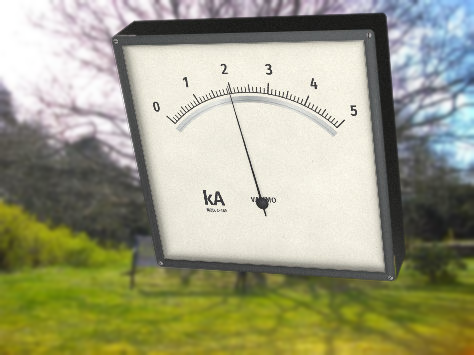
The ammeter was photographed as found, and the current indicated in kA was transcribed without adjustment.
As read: 2 kA
